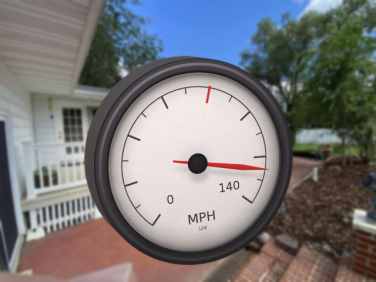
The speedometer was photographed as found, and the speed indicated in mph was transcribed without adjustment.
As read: 125 mph
